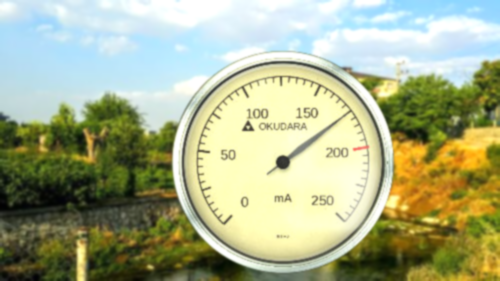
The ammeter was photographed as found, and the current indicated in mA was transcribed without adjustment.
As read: 175 mA
